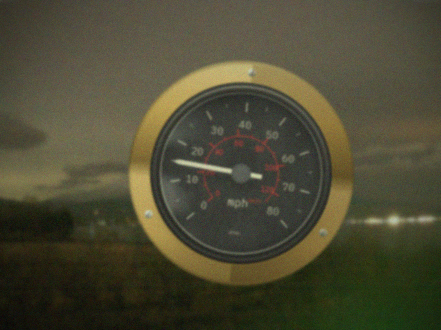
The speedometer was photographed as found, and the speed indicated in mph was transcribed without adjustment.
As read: 15 mph
